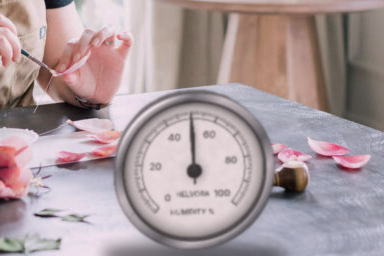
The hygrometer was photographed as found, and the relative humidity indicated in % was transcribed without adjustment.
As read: 50 %
